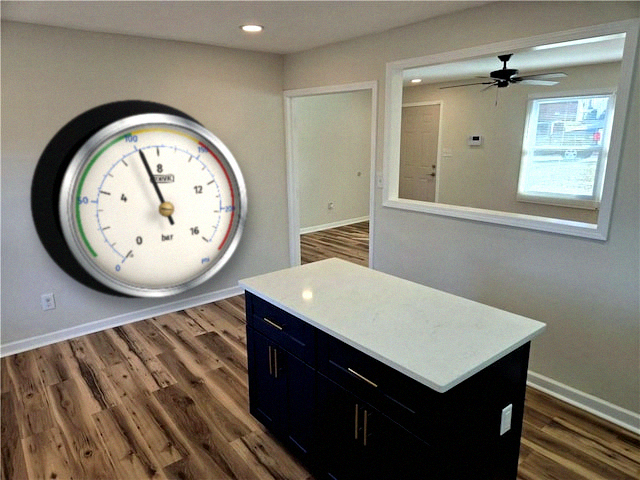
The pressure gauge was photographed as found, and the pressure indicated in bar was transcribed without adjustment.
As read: 7 bar
